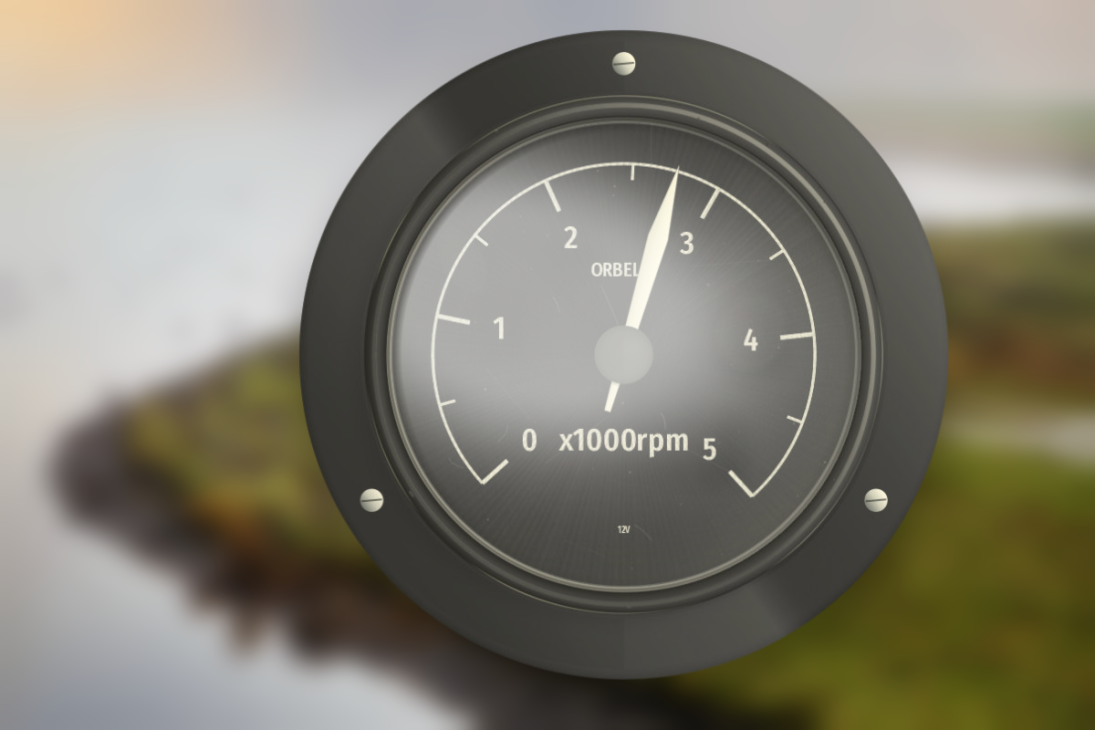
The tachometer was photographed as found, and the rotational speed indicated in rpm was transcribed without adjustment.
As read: 2750 rpm
